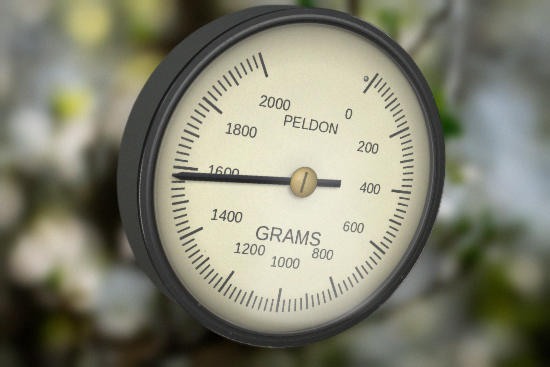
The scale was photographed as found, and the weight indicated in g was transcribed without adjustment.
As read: 1580 g
